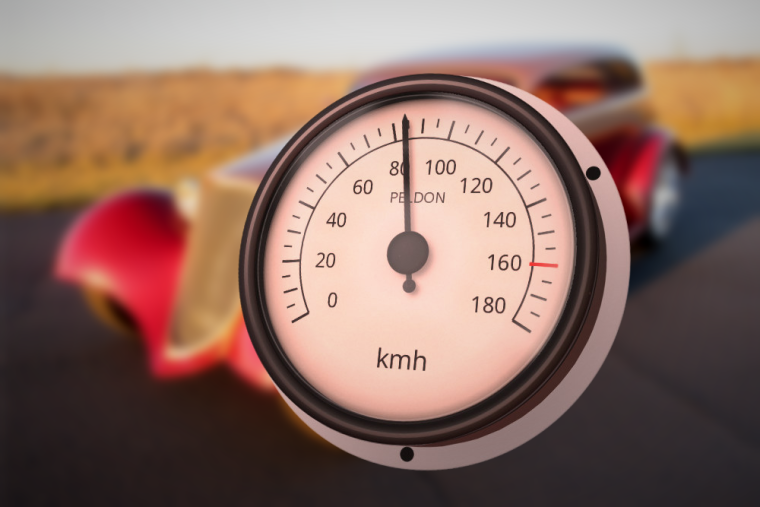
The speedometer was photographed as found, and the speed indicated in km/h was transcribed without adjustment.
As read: 85 km/h
